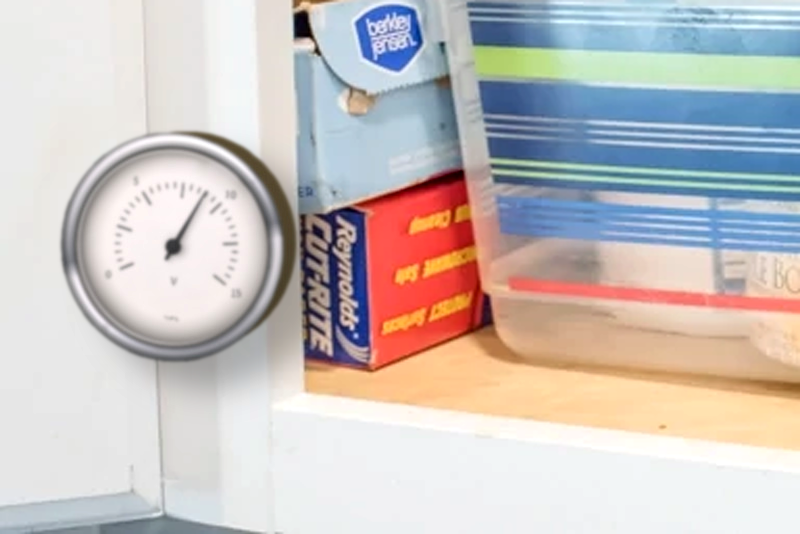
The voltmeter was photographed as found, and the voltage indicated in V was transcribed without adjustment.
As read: 9 V
